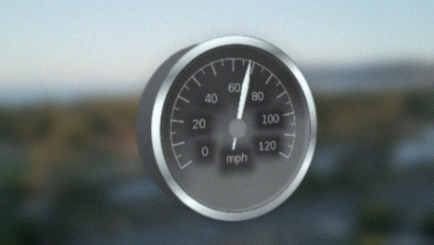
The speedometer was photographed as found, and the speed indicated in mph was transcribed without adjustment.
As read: 67.5 mph
